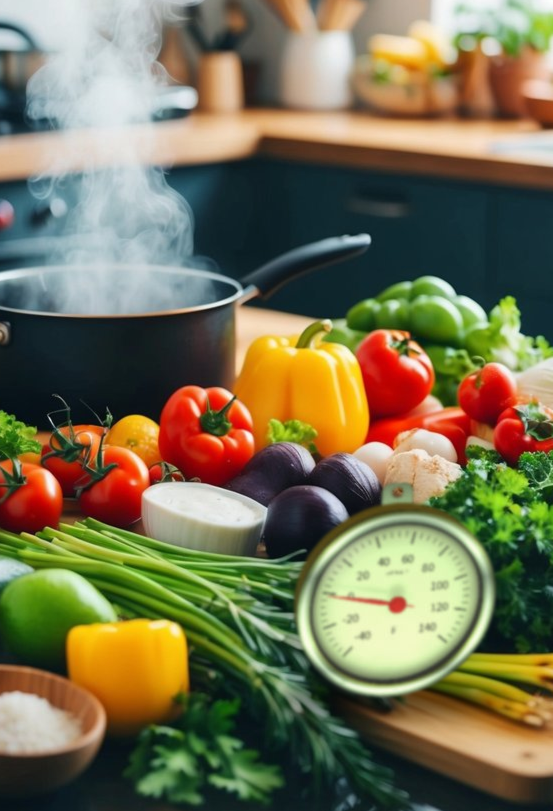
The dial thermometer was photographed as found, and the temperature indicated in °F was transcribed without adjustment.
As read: 0 °F
